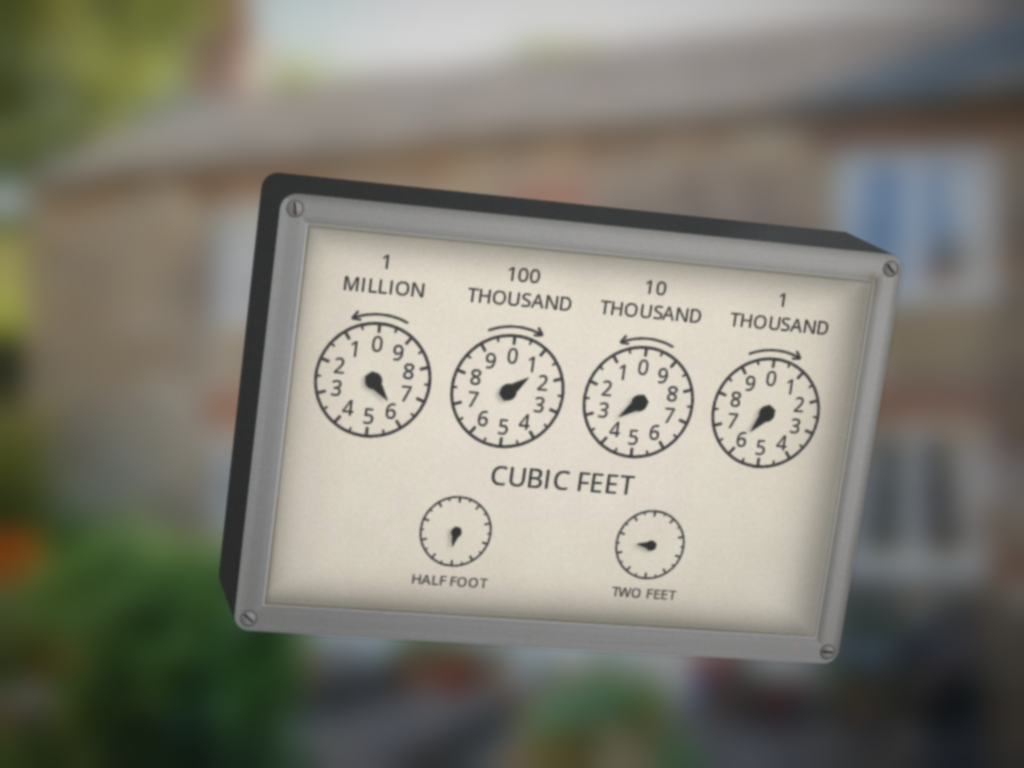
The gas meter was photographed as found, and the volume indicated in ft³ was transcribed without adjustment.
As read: 613600 ft³
